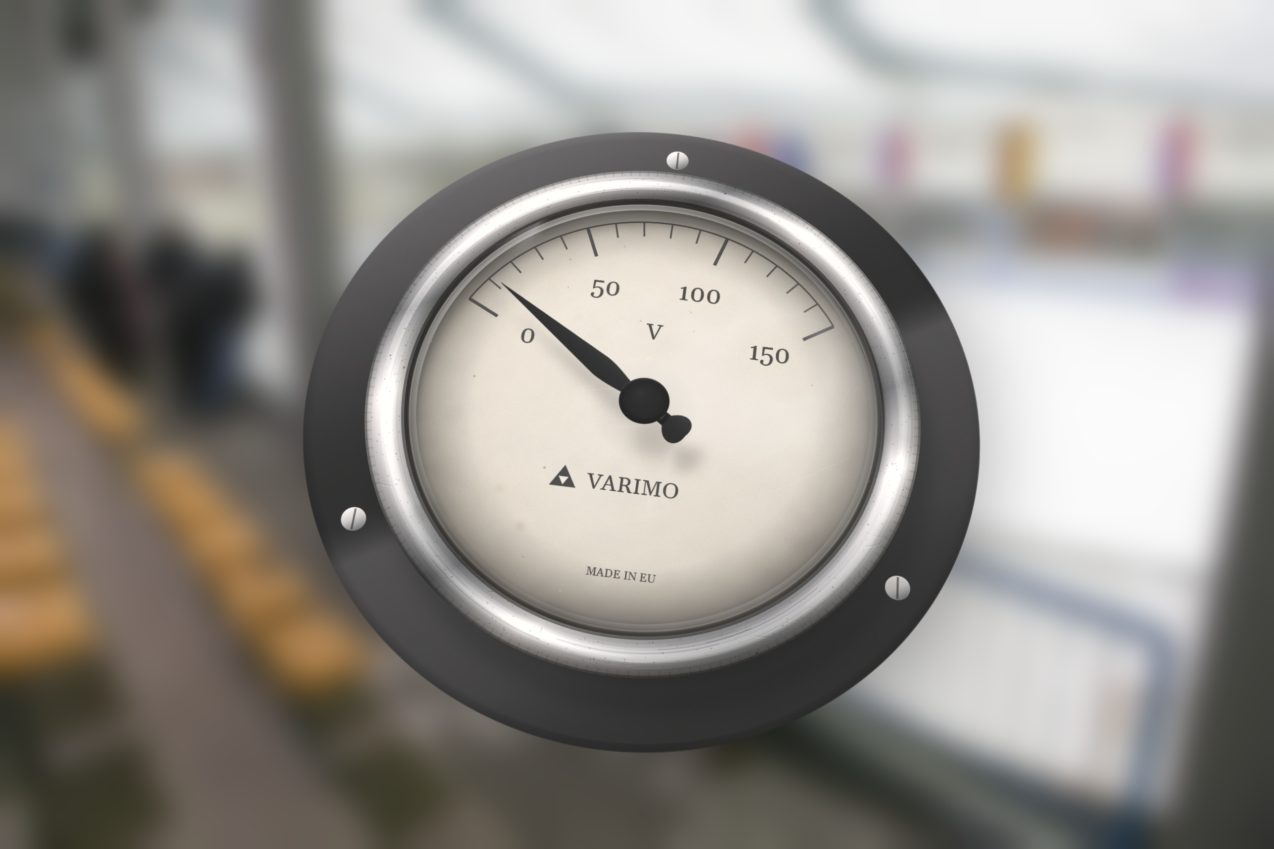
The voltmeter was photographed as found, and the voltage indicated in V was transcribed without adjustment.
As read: 10 V
